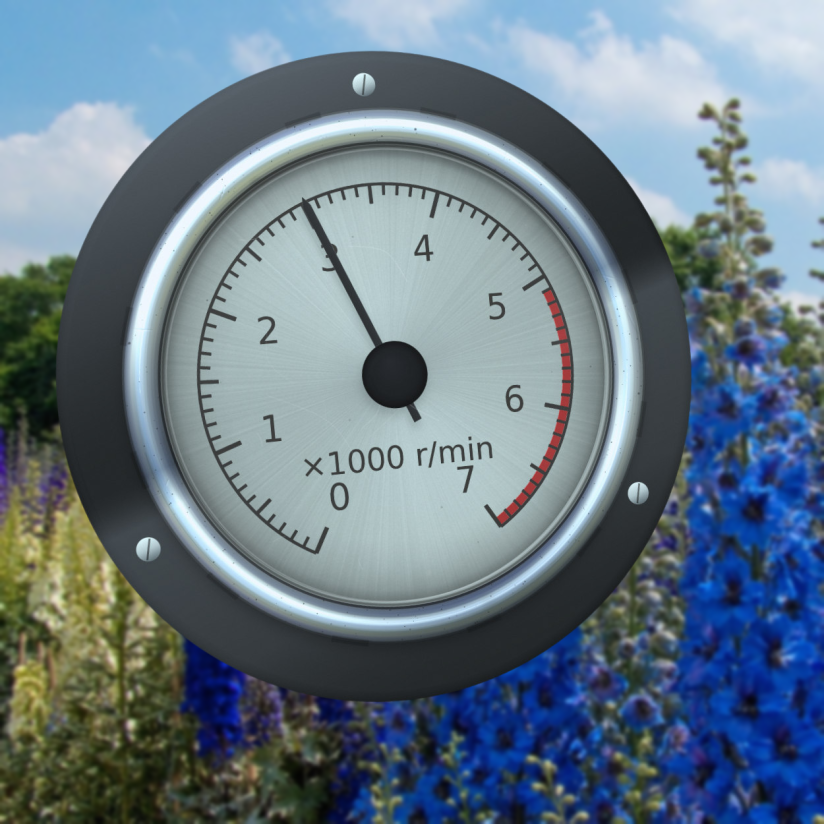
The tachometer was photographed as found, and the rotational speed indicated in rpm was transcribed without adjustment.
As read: 3000 rpm
